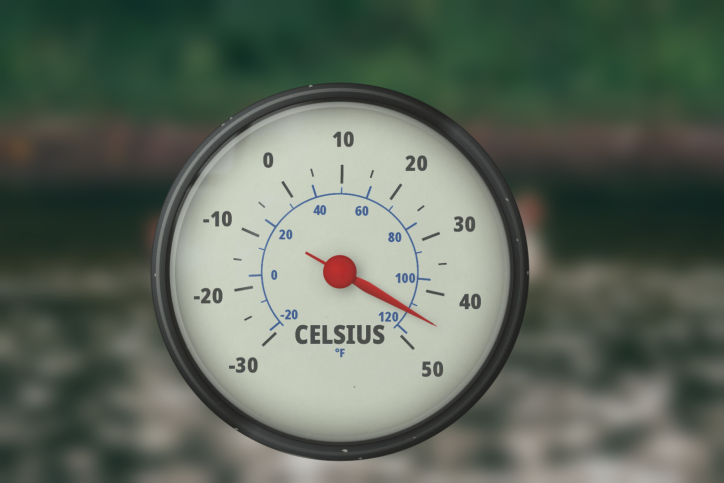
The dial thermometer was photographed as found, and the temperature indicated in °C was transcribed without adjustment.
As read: 45 °C
